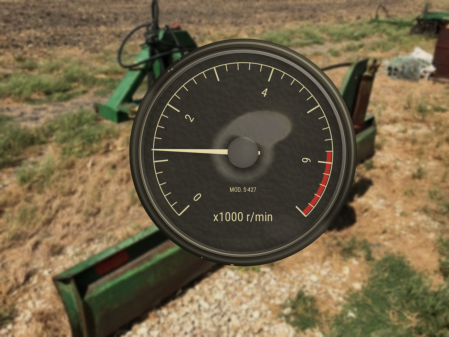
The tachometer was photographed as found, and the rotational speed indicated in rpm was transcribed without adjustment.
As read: 1200 rpm
